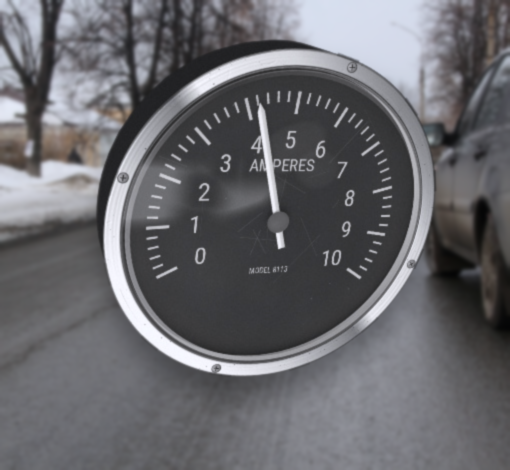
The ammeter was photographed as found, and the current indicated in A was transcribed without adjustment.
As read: 4.2 A
